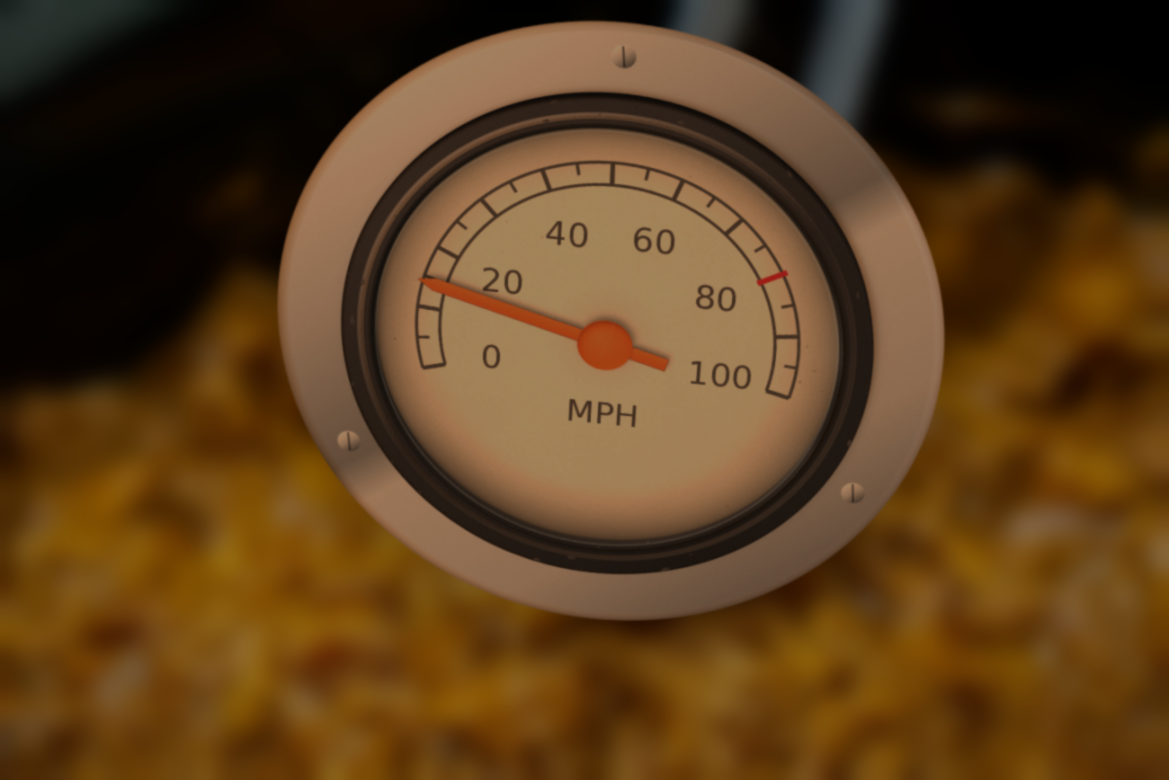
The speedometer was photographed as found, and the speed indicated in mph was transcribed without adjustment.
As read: 15 mph
